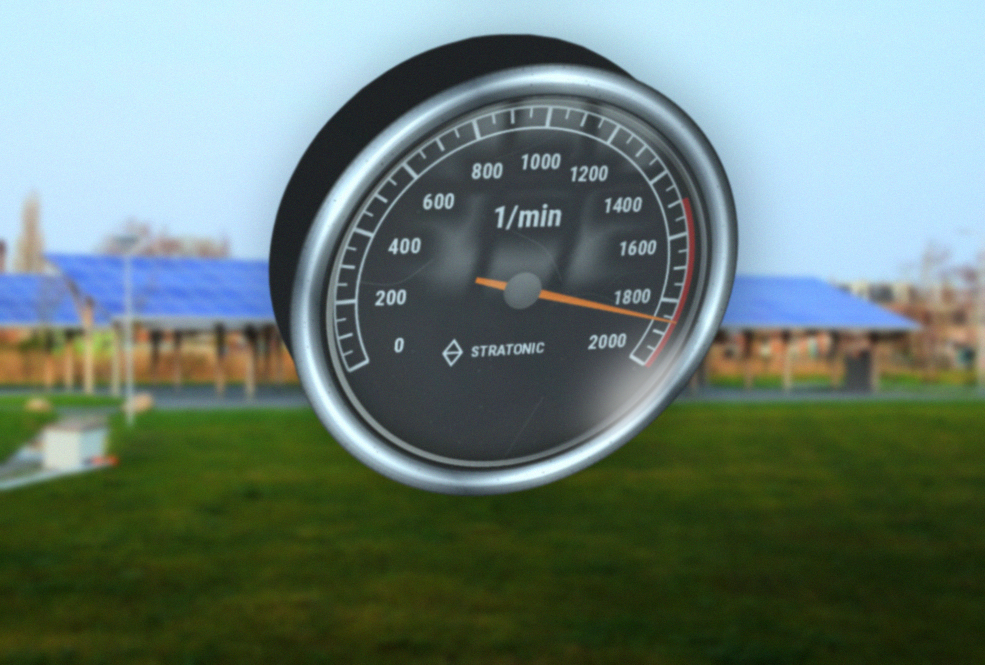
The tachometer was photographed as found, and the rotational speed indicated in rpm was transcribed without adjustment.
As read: 1850 rpm
